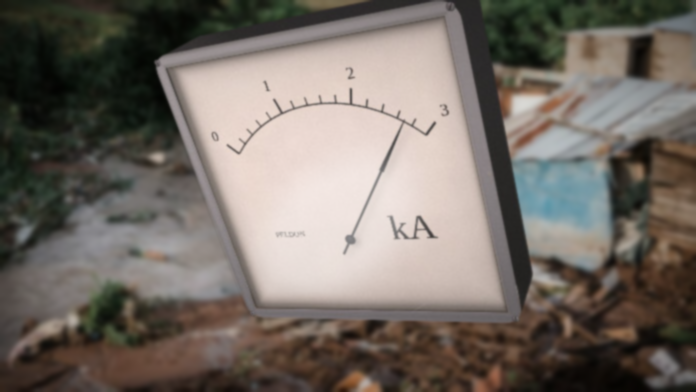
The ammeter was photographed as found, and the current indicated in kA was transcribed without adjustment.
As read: 2.7 kA
